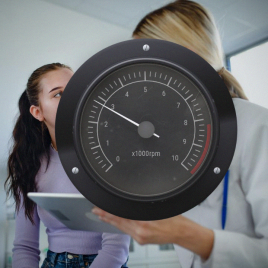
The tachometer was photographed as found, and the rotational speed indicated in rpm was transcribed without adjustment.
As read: 2800 rpm
